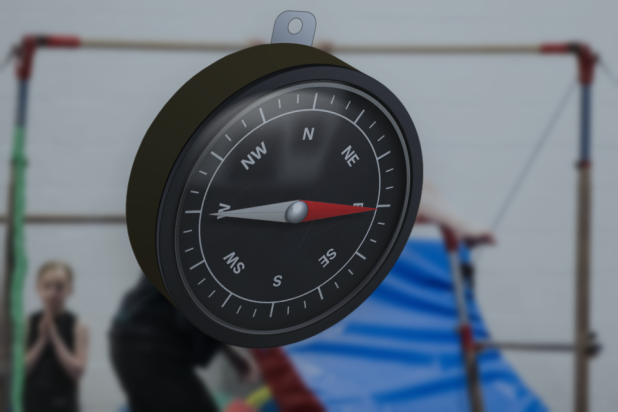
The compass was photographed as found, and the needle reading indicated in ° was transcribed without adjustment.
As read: 90 °
